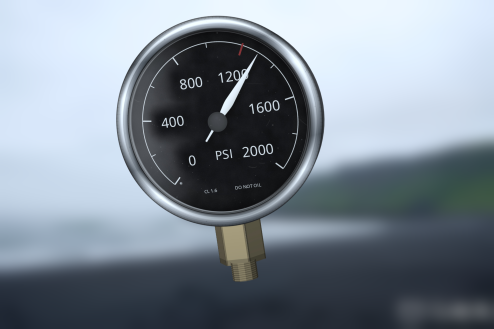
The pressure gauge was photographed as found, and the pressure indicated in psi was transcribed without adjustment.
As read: 1300 psi
